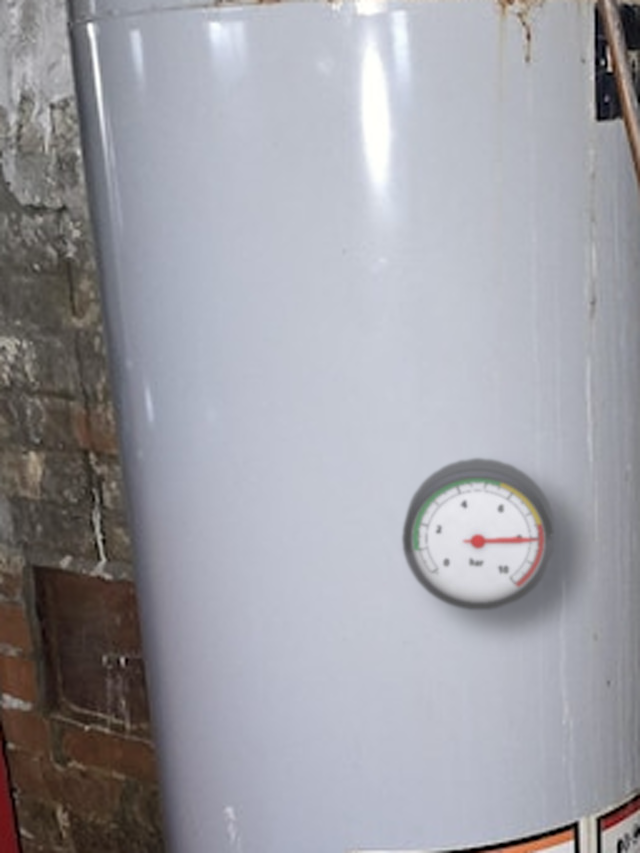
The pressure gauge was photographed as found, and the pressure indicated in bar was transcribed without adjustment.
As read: 8 bar
